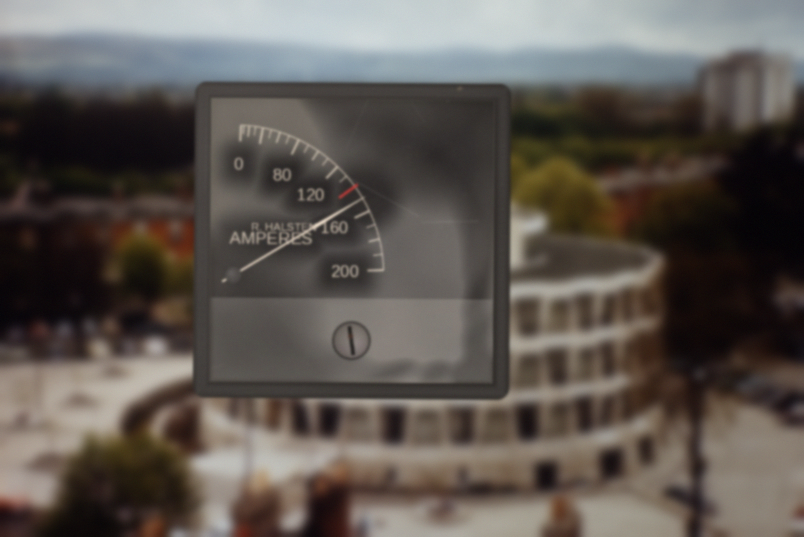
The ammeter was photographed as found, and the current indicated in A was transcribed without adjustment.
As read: 150 A
